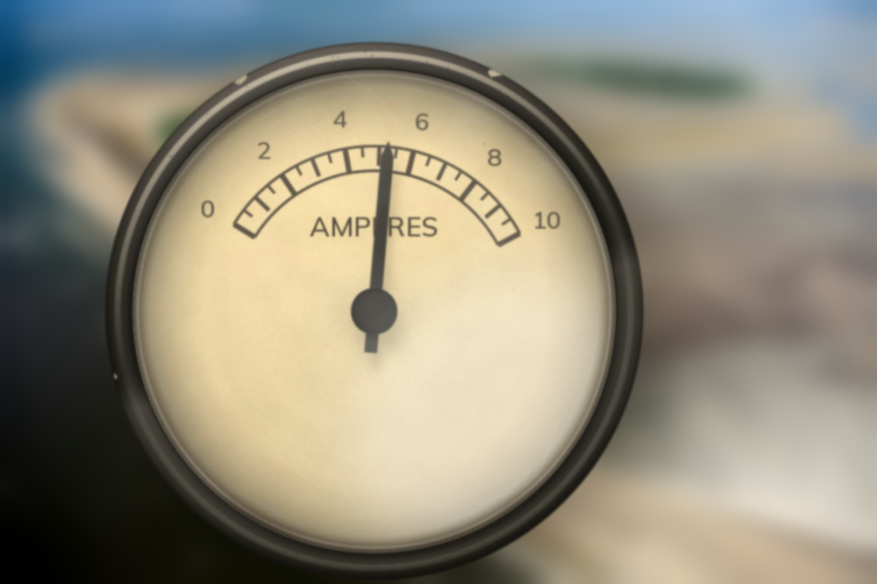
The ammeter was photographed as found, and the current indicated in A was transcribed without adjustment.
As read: 5.25 A
